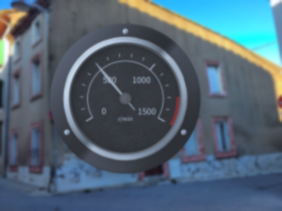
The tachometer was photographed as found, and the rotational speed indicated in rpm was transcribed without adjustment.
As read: 500 rpm
